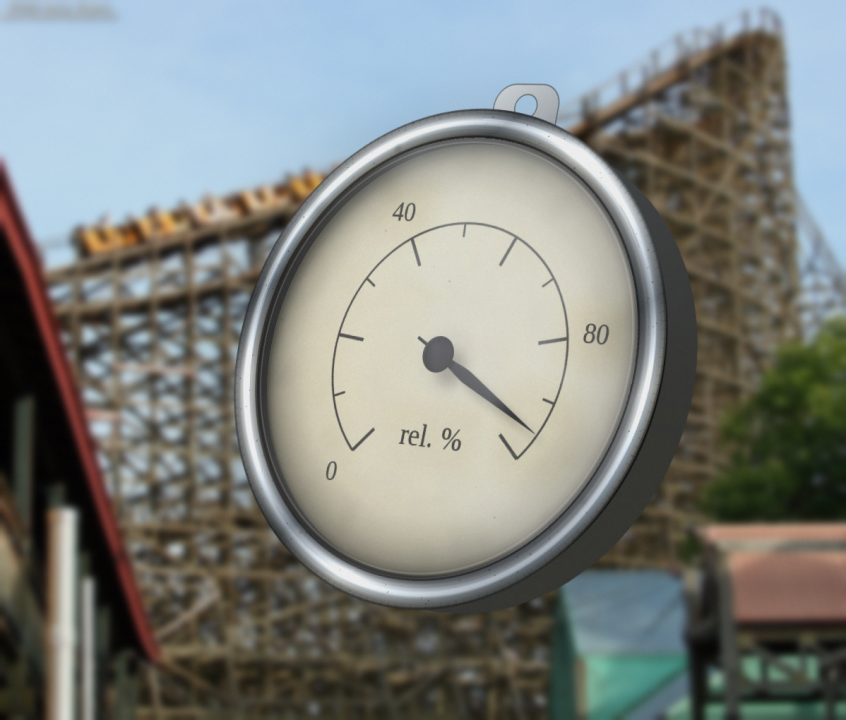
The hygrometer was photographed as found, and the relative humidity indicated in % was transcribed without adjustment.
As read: 95 %
